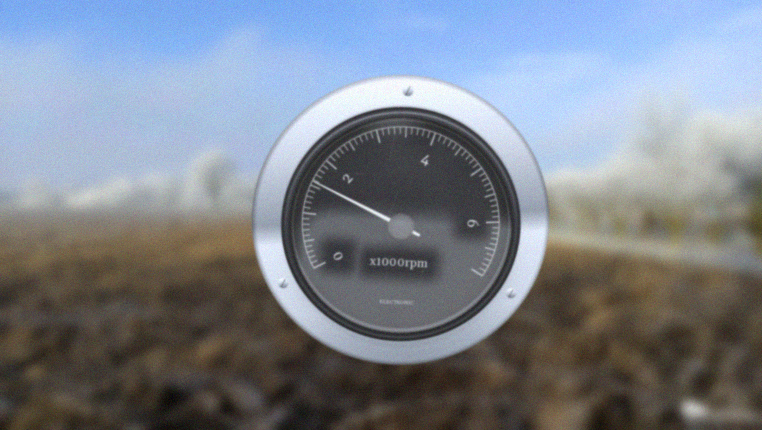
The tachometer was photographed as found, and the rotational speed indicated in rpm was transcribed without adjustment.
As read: 1600 rpm
